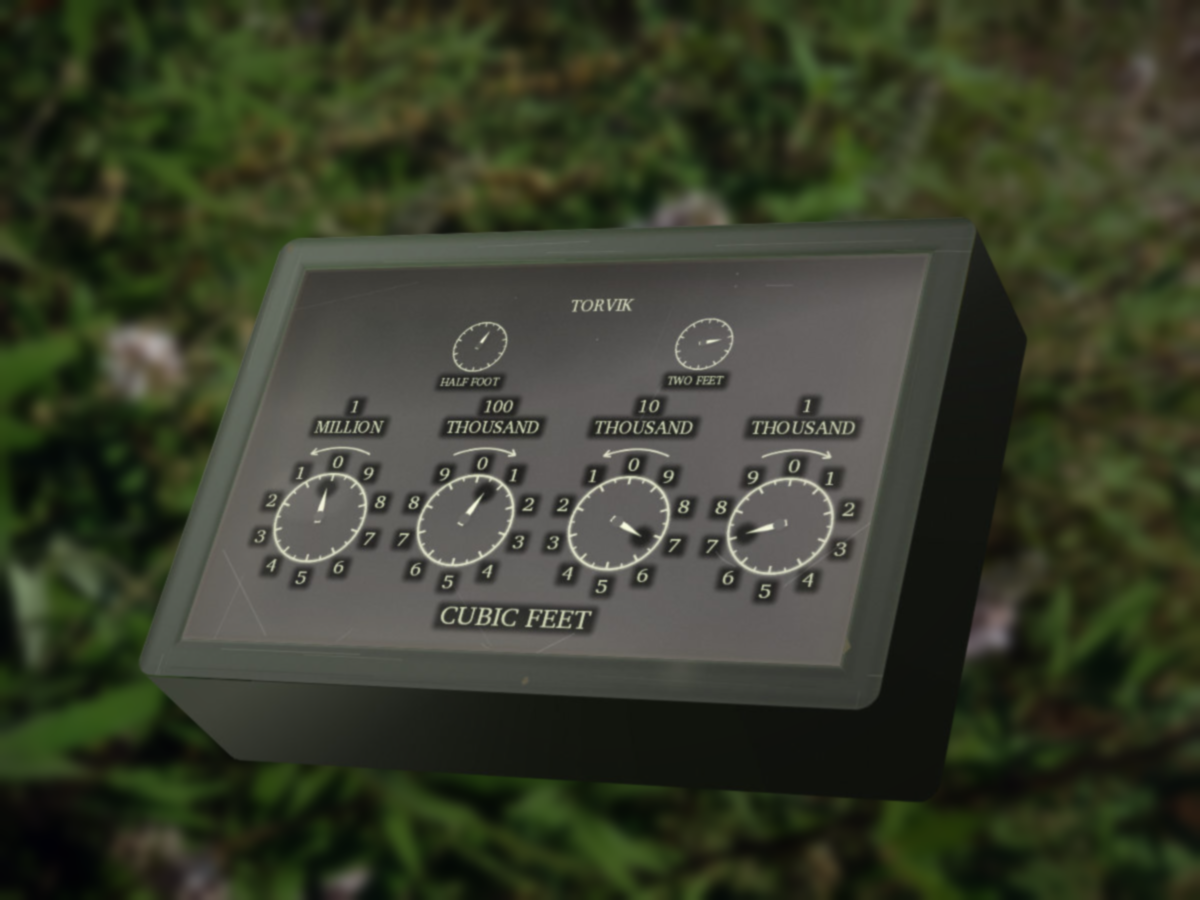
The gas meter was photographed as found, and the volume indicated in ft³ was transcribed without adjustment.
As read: 6700 ft³
